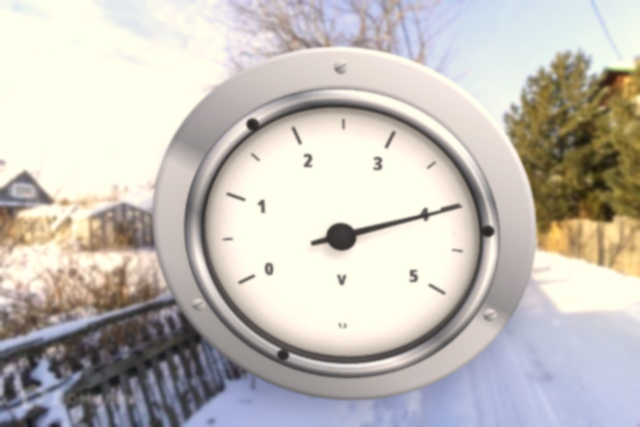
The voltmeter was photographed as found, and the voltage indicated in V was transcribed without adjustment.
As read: 4 V
